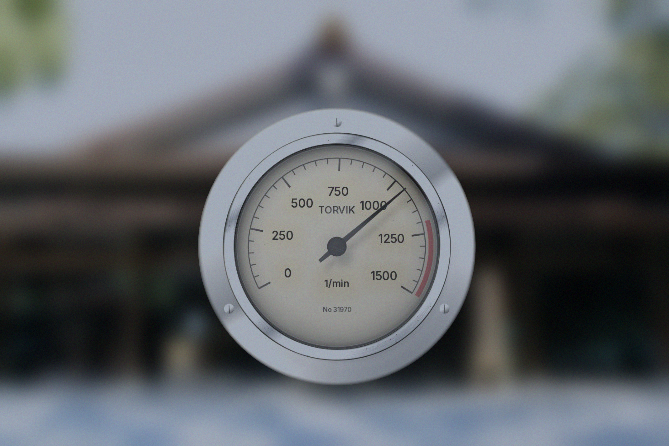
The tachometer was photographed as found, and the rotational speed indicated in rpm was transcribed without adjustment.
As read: 1050 rpm
